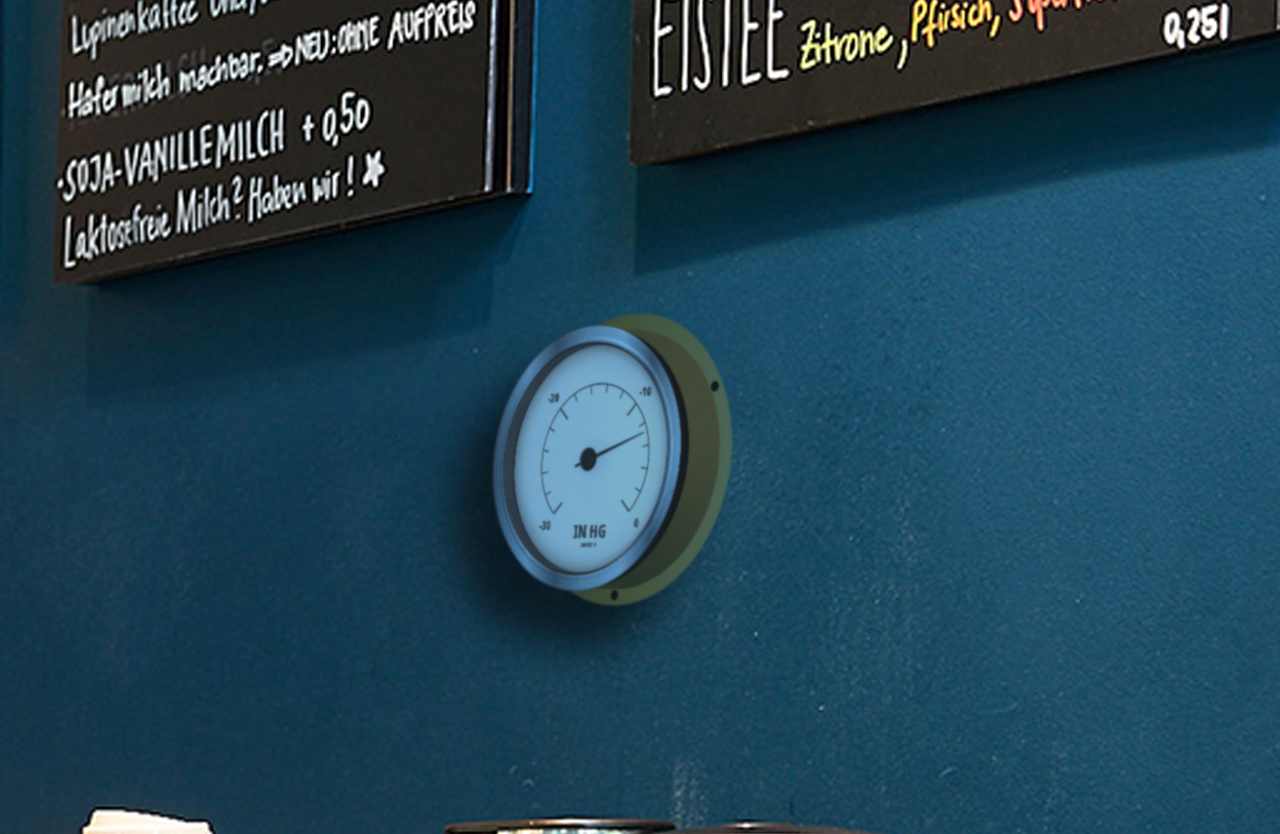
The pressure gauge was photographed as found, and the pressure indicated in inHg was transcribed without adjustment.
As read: -7 inHg
